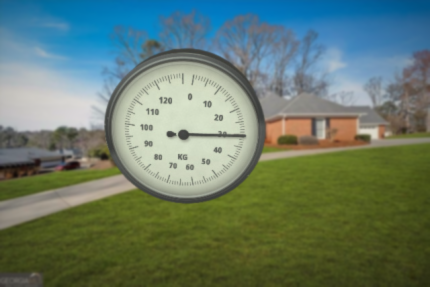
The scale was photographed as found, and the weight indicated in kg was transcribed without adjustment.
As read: 30 kg
